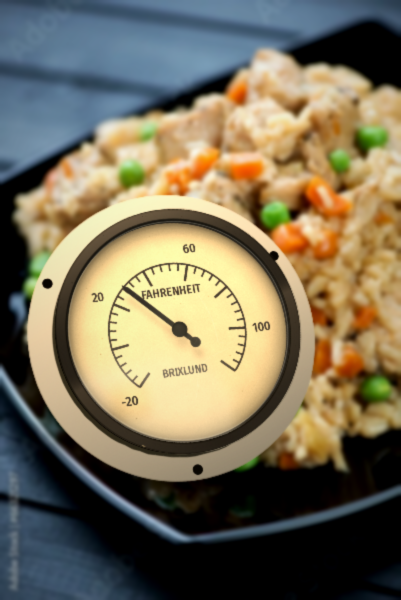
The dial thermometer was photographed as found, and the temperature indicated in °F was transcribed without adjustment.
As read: 28 °F
